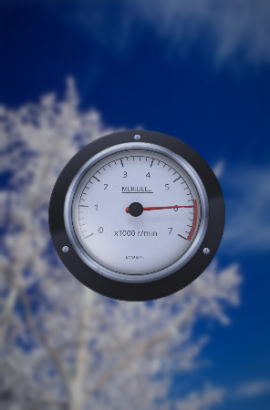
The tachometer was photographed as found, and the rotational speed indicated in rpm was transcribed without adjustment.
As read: 6000 rpm
